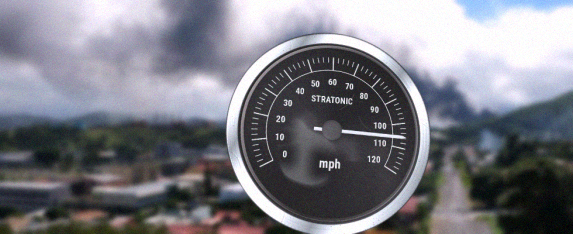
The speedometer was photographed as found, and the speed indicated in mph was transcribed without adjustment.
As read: 106 mph
